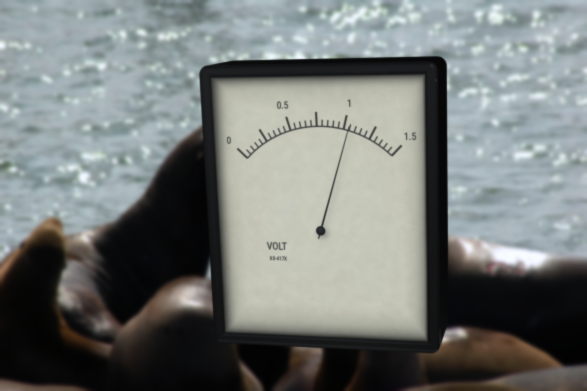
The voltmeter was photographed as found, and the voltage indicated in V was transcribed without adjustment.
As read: 1.05 V
